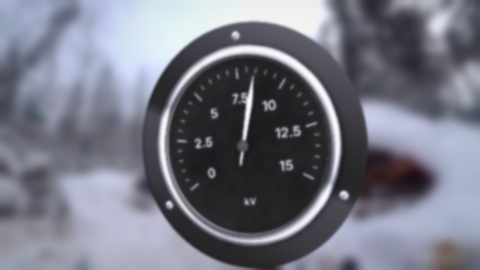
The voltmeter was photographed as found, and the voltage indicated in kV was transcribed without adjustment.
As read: 8.5 kV
